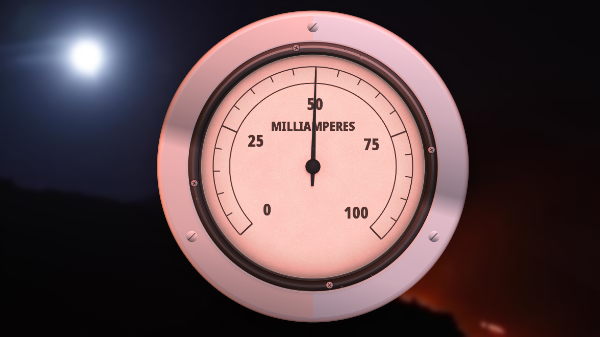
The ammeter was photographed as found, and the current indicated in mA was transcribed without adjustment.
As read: 50 mA
